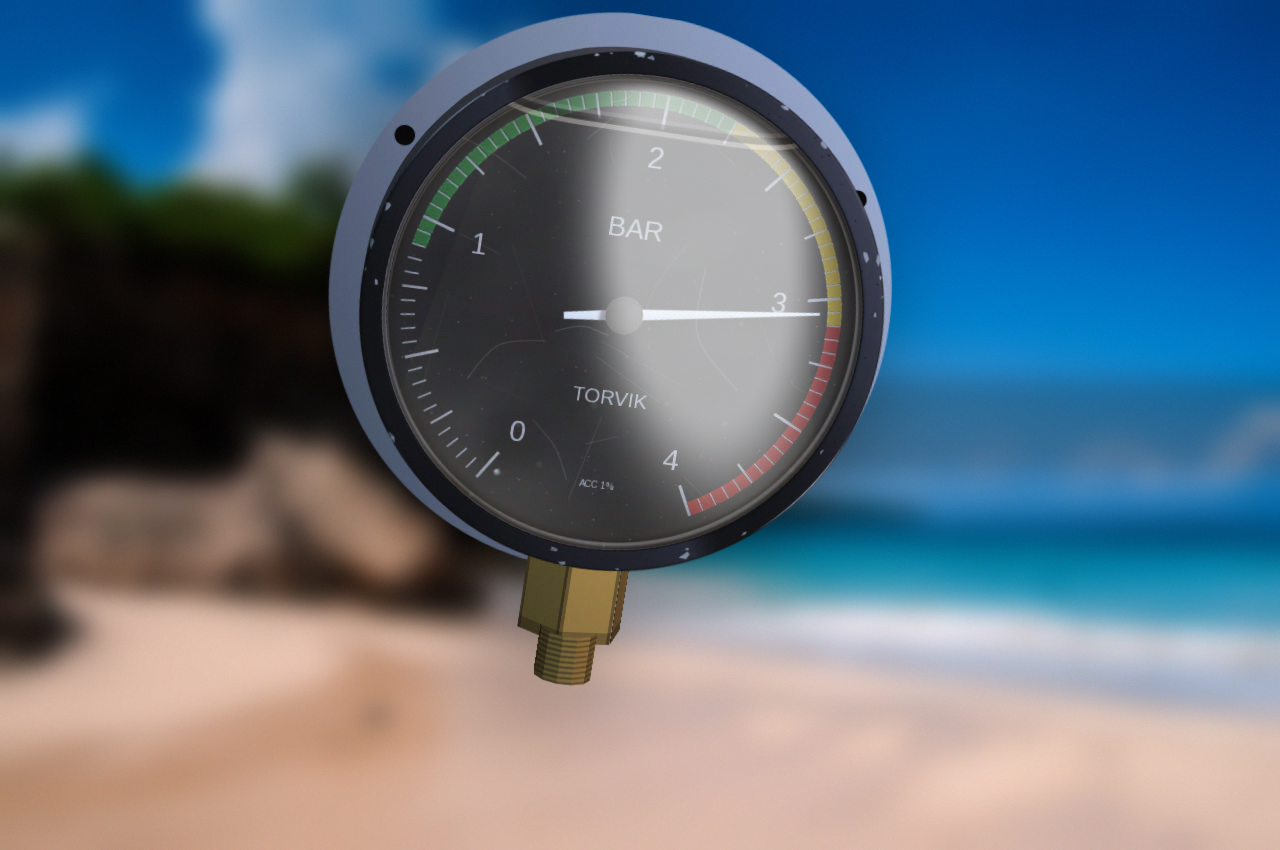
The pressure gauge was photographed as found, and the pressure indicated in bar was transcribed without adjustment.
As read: 3.05 bar
